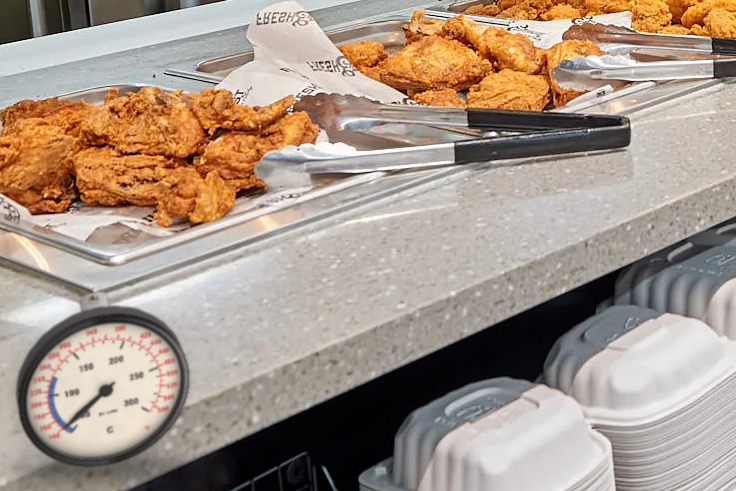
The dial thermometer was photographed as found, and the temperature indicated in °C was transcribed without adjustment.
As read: 60 °C
